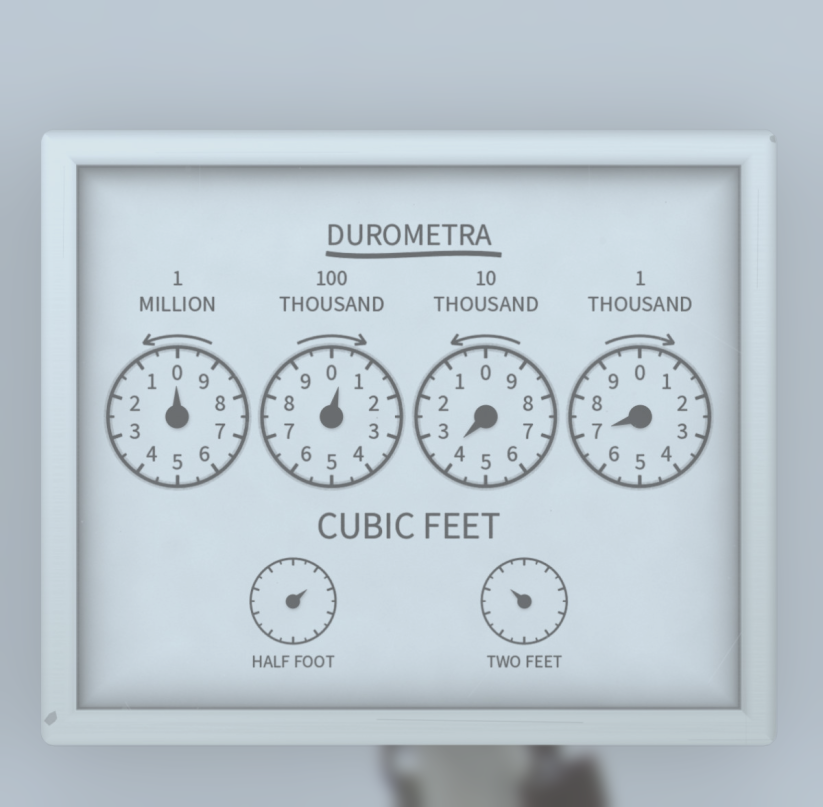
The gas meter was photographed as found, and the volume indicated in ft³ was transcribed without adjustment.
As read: 3700 ft³
